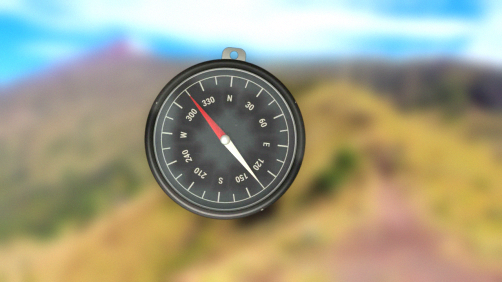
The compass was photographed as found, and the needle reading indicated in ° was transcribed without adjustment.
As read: 315 °
